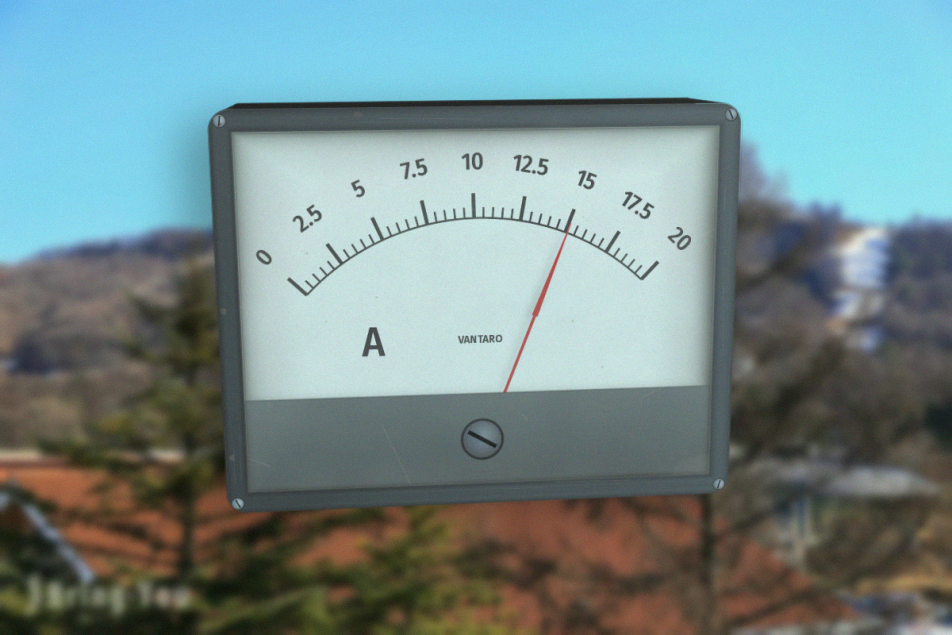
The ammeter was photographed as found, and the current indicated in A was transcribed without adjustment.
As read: 15 A
